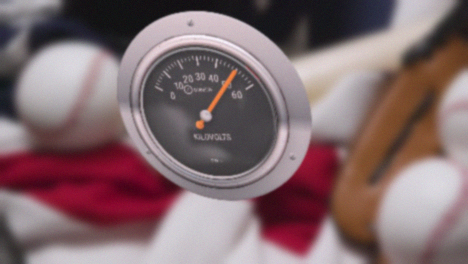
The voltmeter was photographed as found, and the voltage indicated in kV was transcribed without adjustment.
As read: 50 kV
